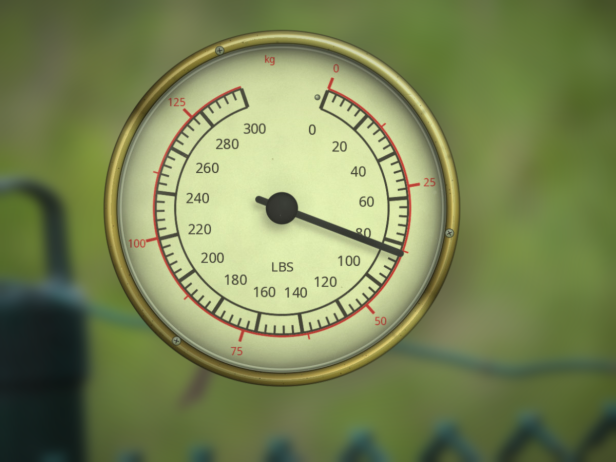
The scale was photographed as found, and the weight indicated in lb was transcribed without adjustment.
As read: 84 lb
